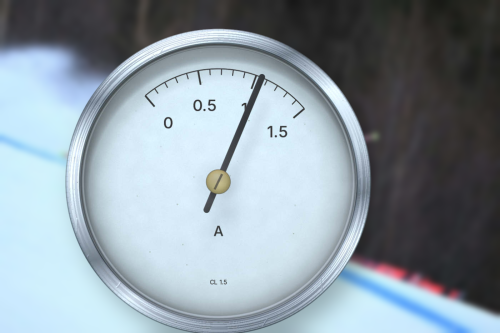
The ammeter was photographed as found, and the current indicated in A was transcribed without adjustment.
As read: 1.05 A
